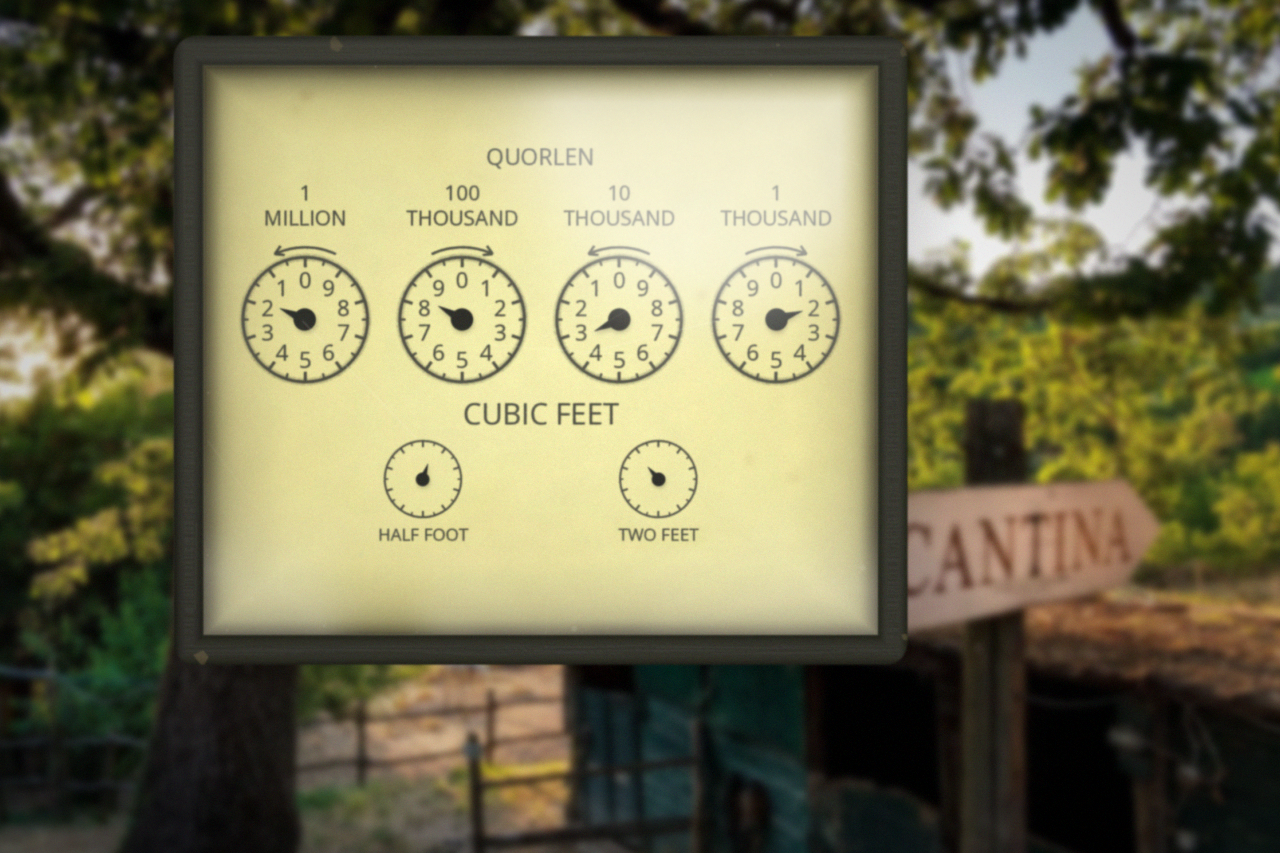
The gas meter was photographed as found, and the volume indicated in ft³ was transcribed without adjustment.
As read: 183200 ft³
